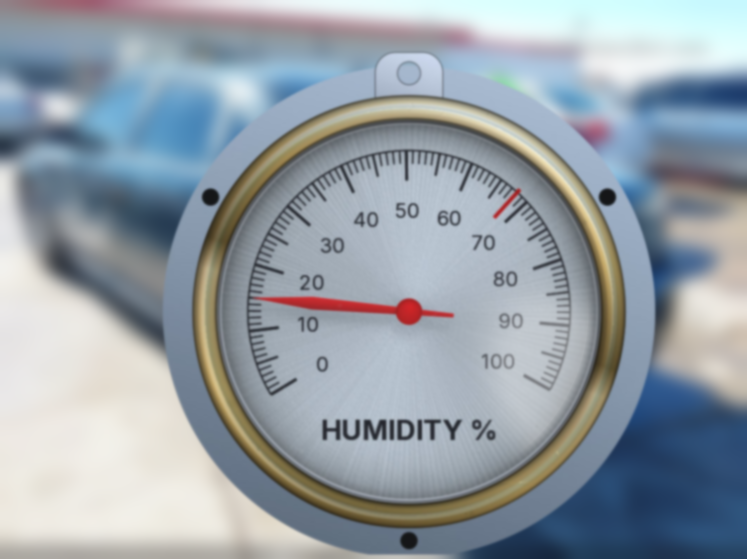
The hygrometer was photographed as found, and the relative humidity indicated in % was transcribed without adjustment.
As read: 15 %
